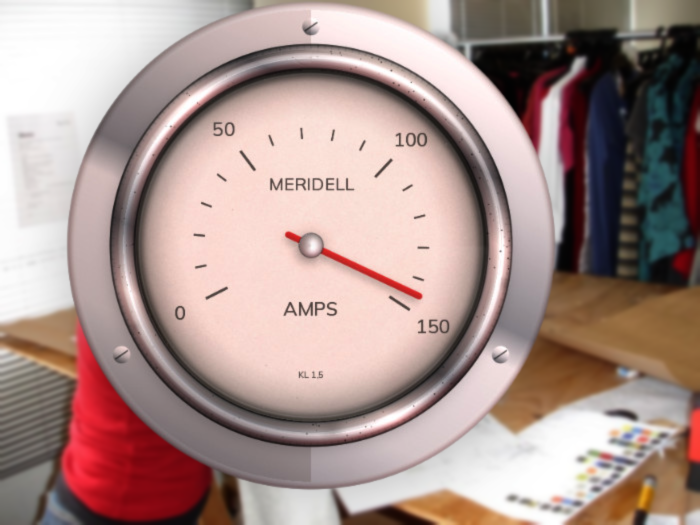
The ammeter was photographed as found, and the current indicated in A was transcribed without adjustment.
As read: 145 A
